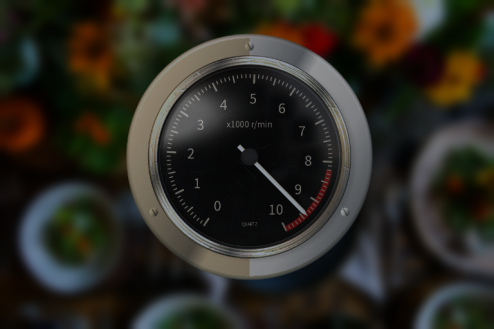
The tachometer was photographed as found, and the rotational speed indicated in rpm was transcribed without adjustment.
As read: 9400 rpm
